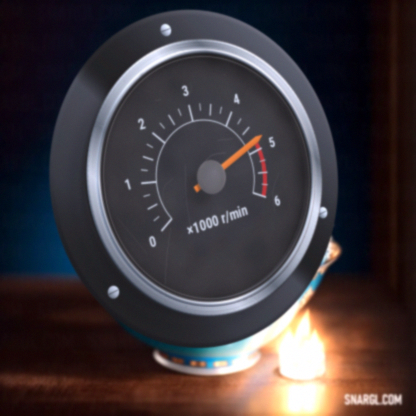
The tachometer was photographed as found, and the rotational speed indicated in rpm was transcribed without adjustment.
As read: 4750 rpm
